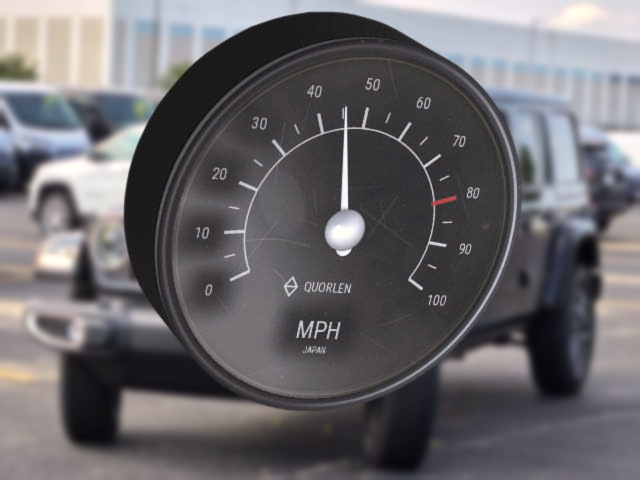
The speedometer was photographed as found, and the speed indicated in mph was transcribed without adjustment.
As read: 45 mph
